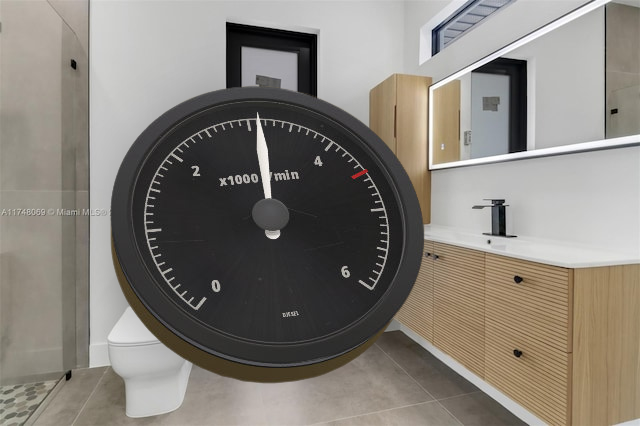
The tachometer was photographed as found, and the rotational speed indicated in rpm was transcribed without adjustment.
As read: 3100 rpm
